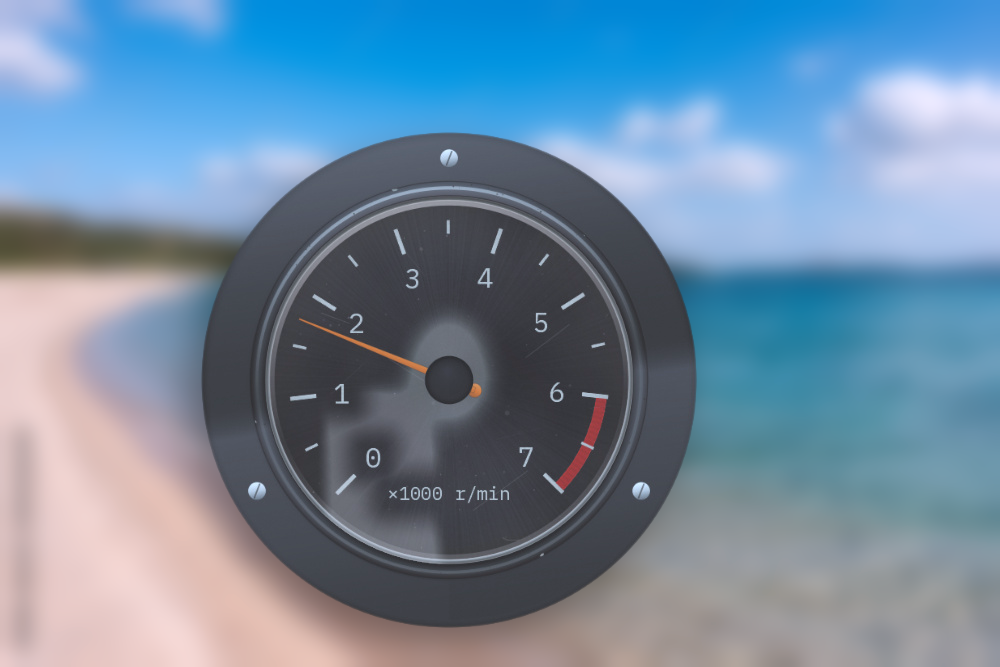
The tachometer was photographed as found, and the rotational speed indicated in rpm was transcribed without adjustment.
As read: 1750 rpm
